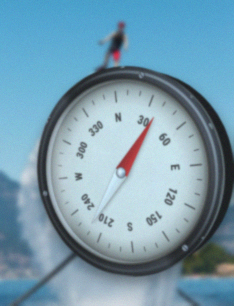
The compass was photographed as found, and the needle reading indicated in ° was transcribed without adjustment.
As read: 40 °
